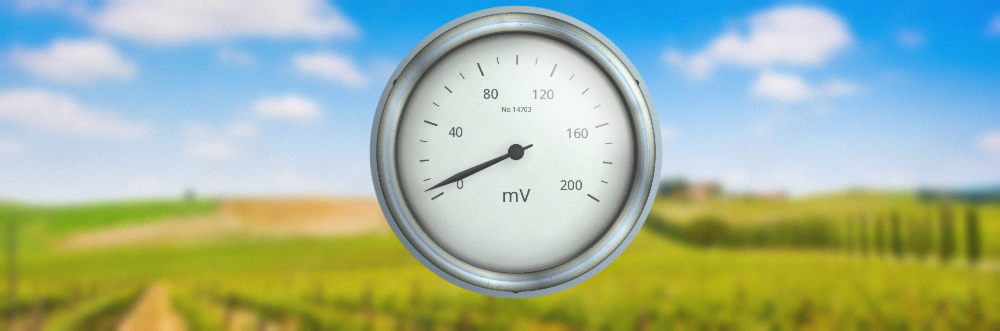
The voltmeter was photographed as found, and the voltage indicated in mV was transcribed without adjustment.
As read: 5 mV
